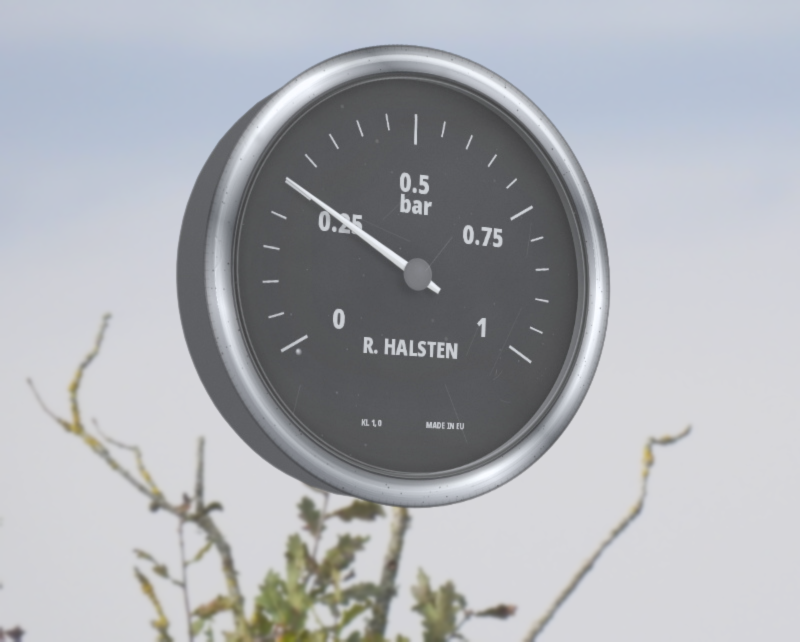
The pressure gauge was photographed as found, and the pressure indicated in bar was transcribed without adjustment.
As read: 0.25 bar
